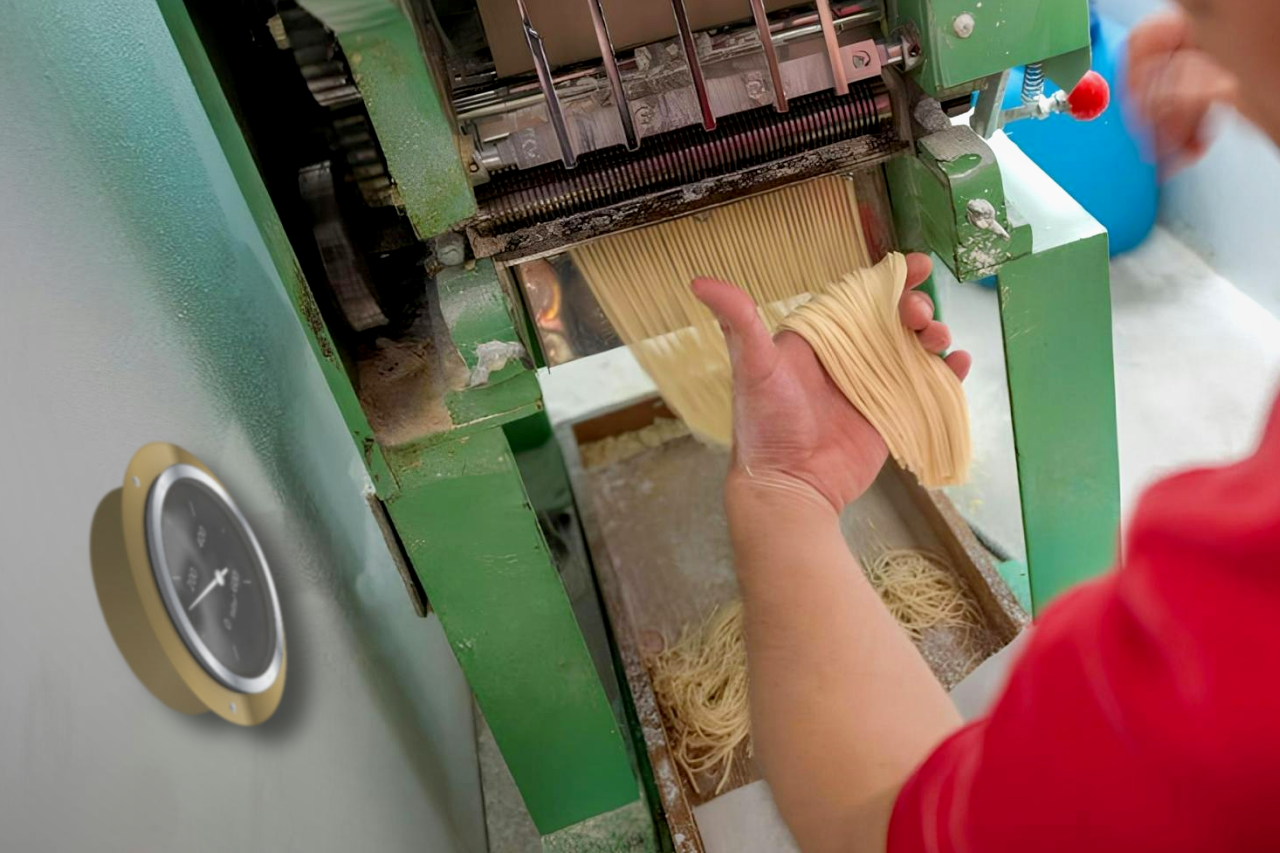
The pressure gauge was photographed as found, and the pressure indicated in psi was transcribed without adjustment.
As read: 150 psi
